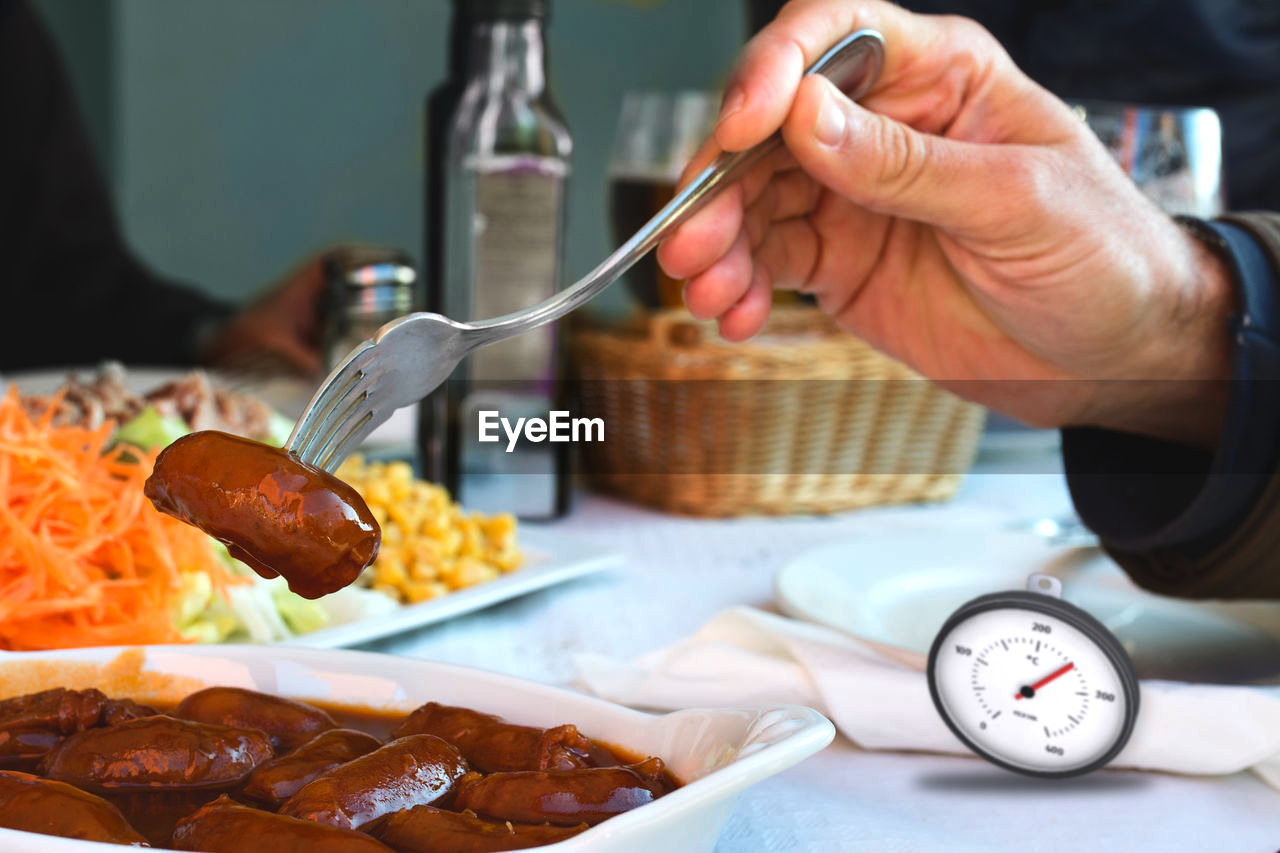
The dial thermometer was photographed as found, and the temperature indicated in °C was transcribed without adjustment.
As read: 250 °C
